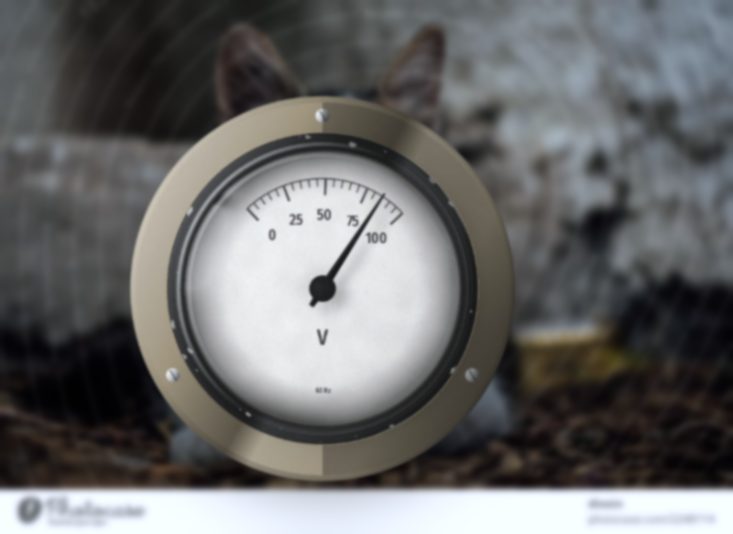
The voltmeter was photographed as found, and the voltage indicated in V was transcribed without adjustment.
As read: 85 V
